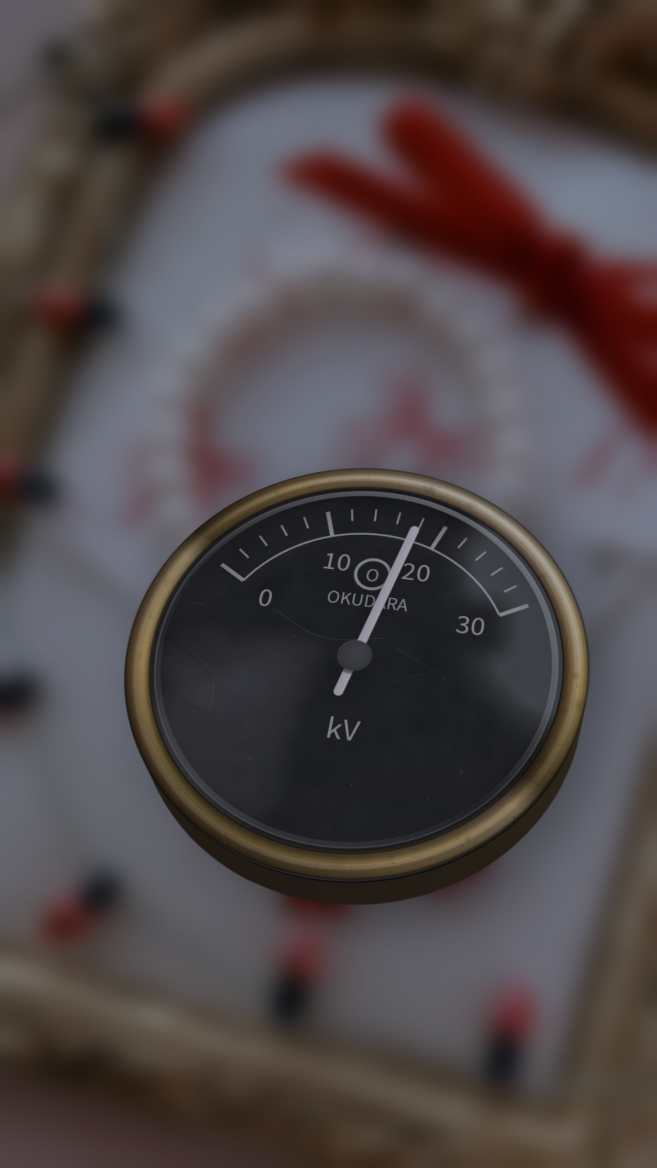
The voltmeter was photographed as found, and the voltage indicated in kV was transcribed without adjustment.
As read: 18 kV
